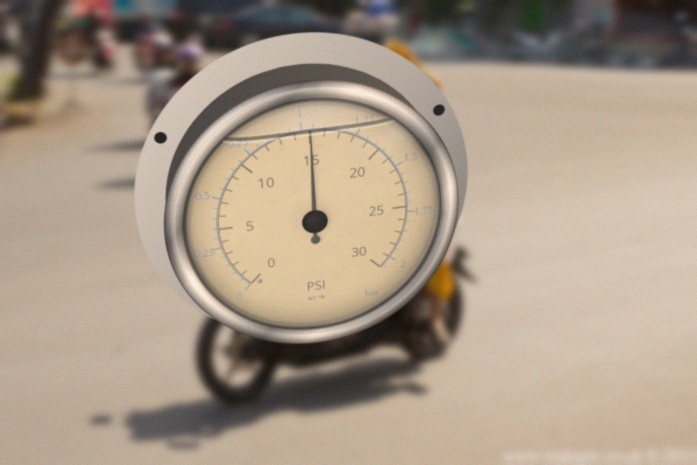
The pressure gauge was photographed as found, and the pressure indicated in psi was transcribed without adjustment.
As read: 15 psi
